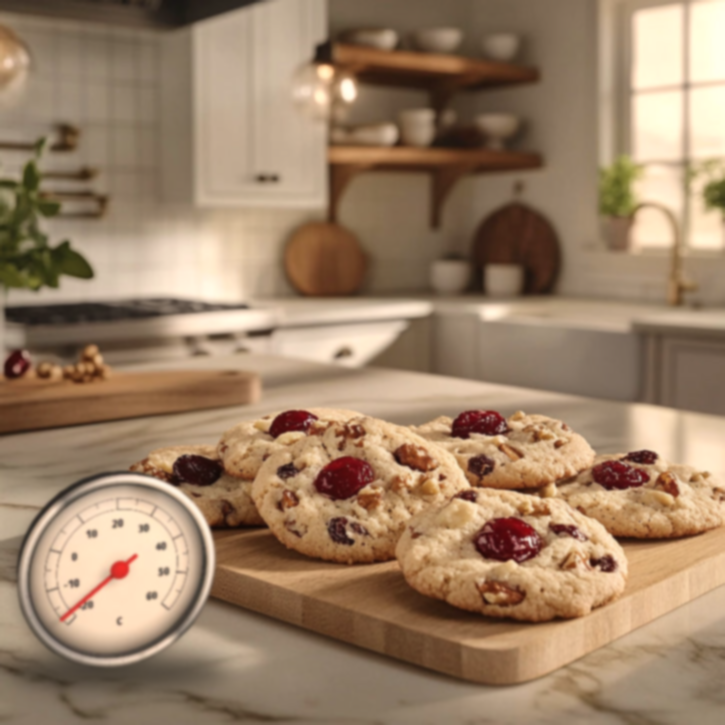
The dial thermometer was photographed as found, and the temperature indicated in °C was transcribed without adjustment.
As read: -17.5 °C
